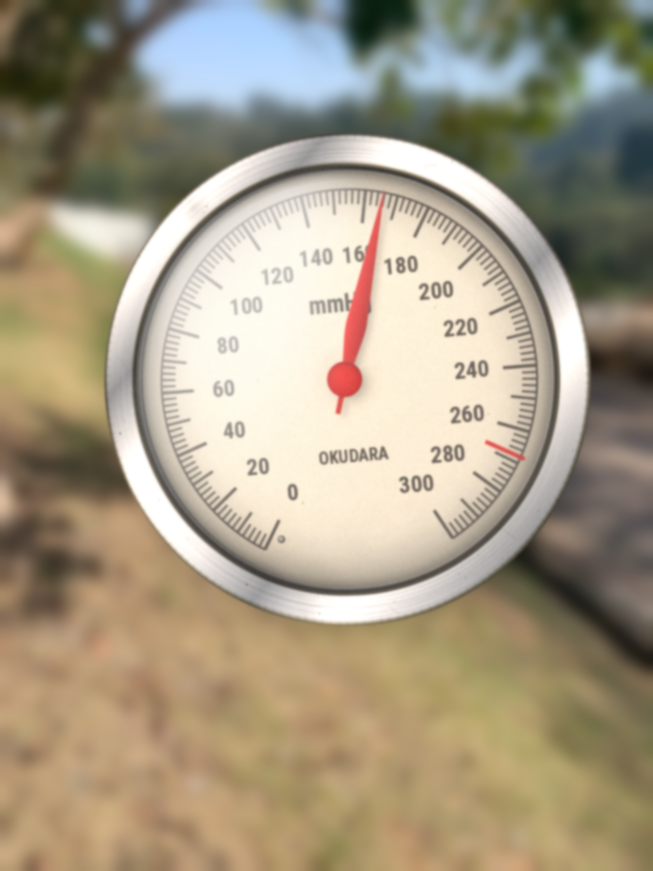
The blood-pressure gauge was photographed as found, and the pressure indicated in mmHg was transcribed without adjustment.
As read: 166 mmHg
